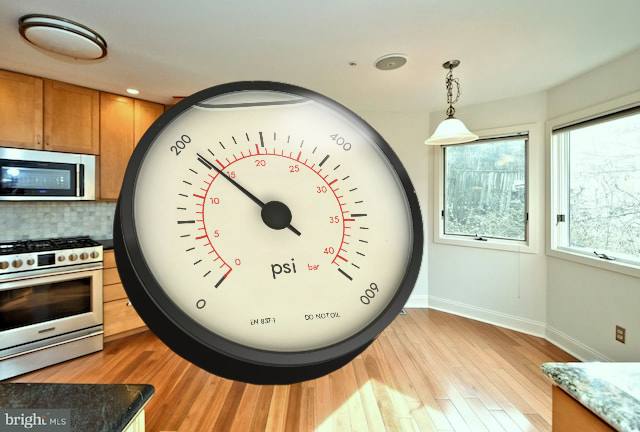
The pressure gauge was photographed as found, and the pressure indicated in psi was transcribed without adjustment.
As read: 200 psi
